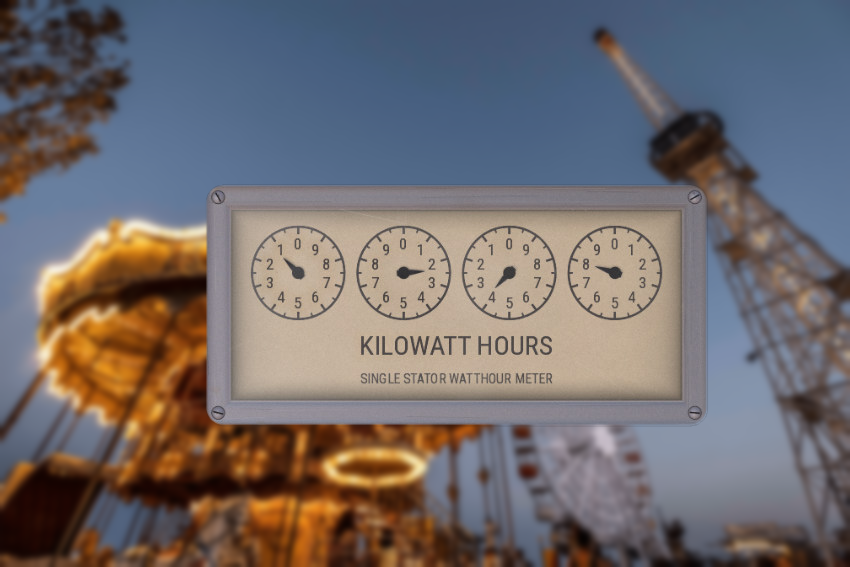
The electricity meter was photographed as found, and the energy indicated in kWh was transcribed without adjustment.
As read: 1238 kWh
